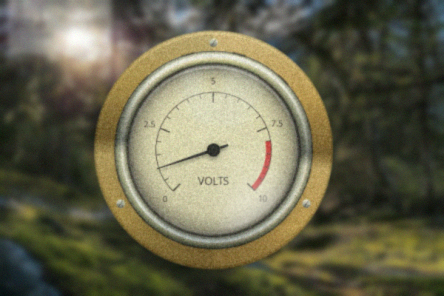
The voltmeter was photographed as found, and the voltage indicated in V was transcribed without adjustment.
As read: 1 V
